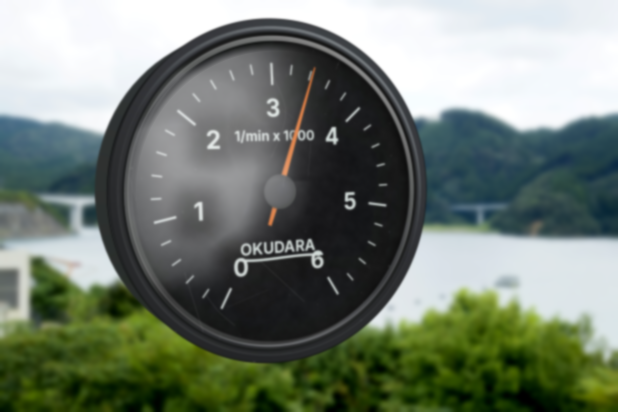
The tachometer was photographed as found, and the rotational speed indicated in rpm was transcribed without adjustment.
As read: 3400 rpm
